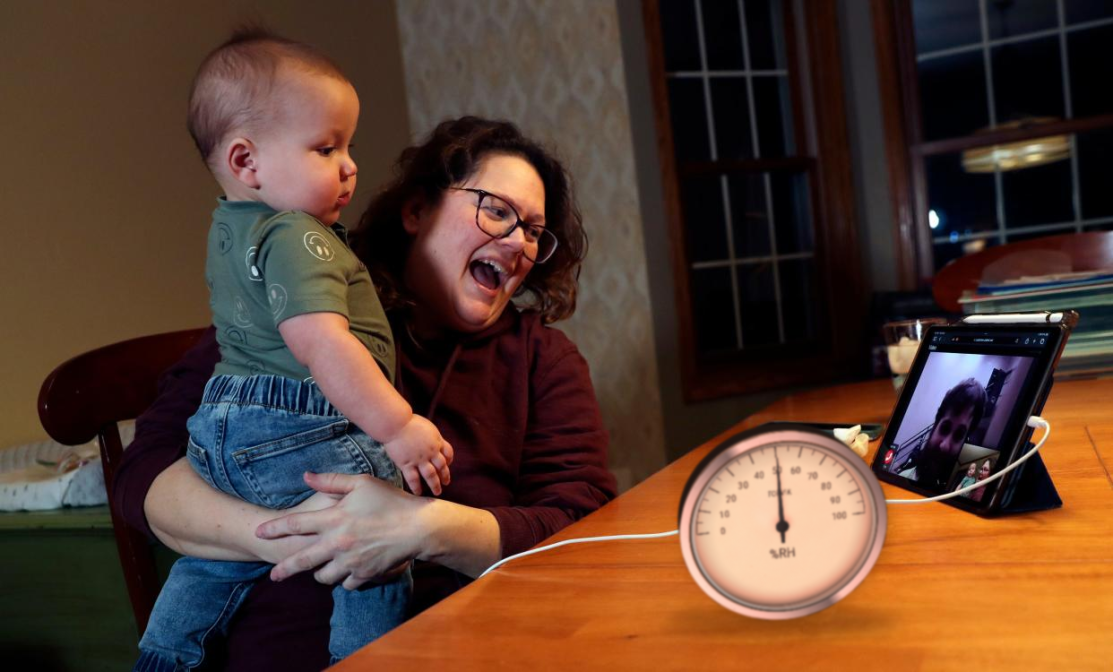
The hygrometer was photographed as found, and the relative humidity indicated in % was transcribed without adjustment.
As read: 50 %
